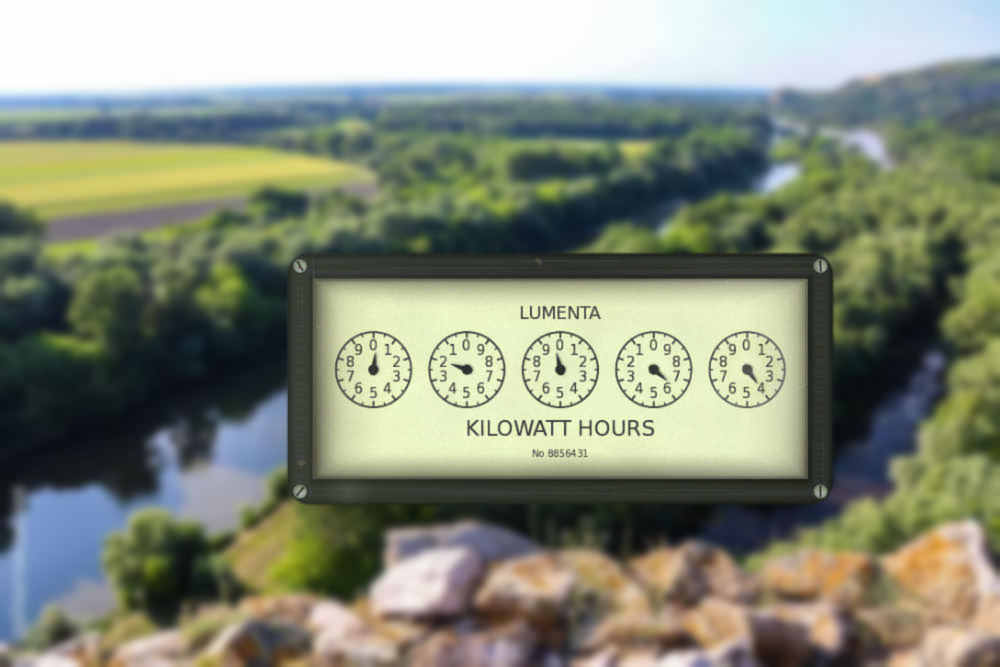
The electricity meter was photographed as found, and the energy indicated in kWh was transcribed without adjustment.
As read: 1964 kWh
